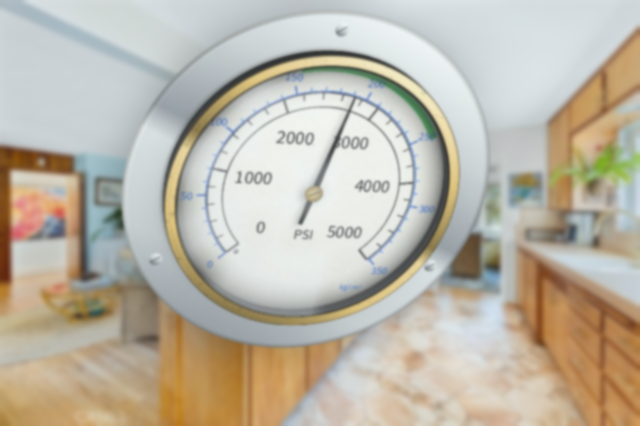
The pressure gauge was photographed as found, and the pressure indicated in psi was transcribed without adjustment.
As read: 2700 psi
